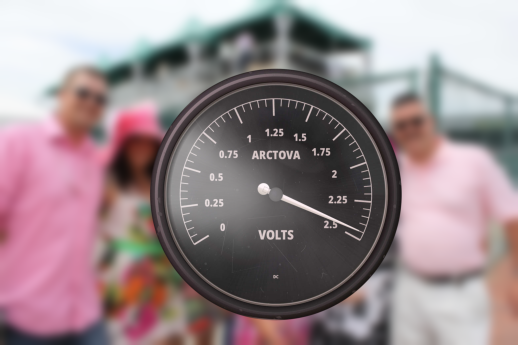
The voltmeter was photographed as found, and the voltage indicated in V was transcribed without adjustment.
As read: 2.45 V
